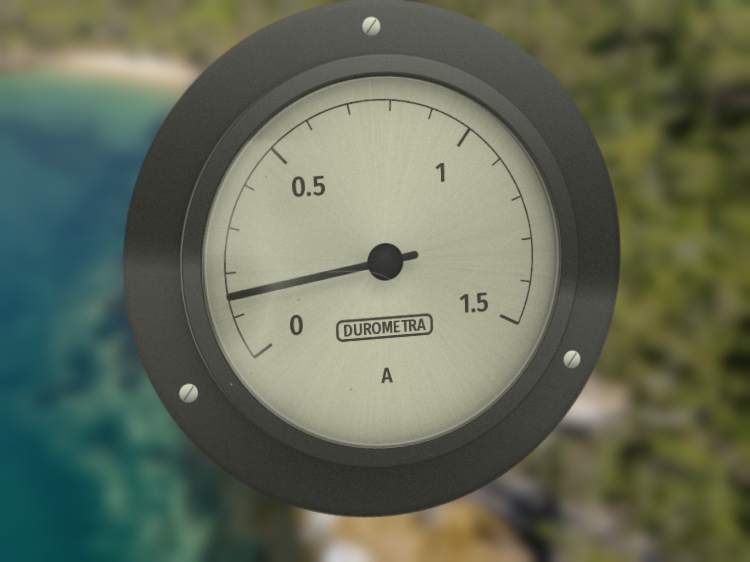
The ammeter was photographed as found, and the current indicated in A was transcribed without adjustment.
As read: 0.15 A
